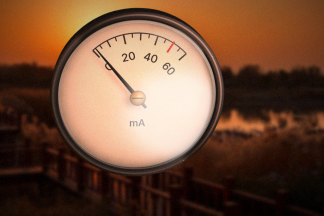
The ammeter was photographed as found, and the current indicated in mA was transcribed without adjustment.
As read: 2.5 mA
